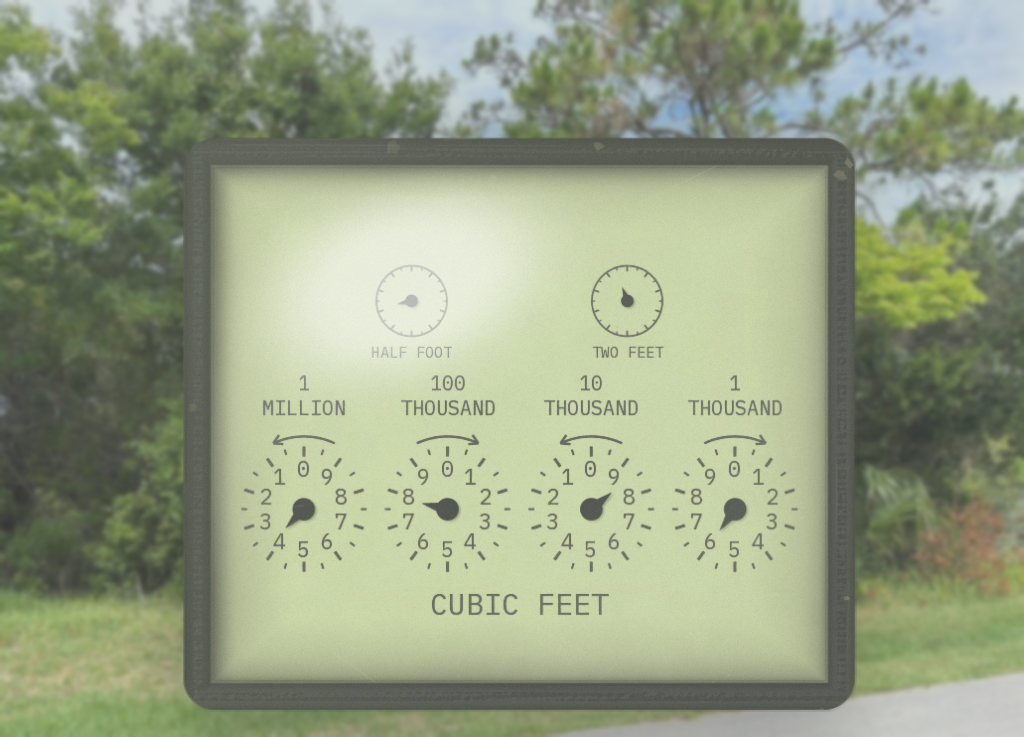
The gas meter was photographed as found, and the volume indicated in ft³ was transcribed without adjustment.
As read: 378600 ft³
